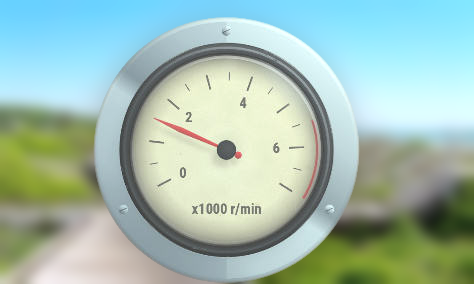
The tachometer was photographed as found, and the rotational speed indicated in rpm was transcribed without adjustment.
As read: 1500 rpm
